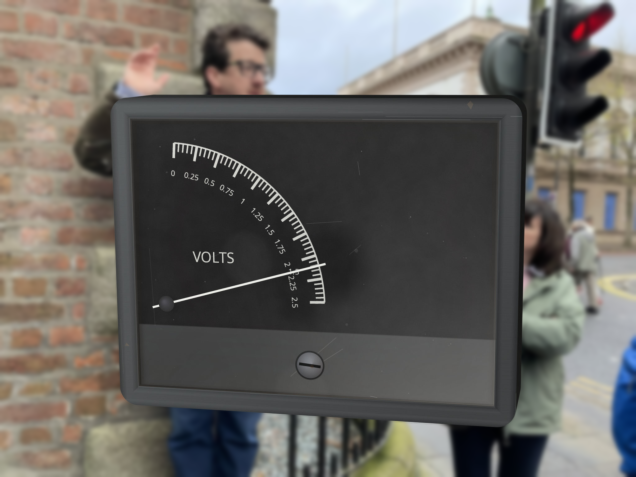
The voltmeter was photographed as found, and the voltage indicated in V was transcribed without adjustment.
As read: 2.1 V
